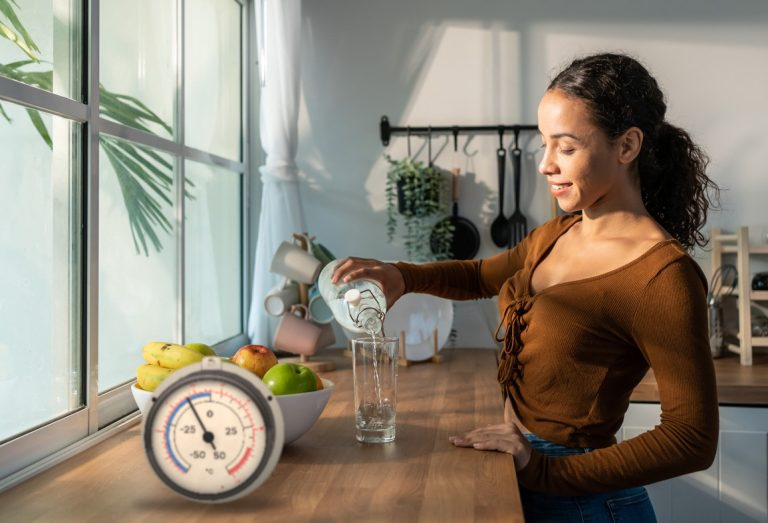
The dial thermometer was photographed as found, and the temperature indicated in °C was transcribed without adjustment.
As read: -10 °C
